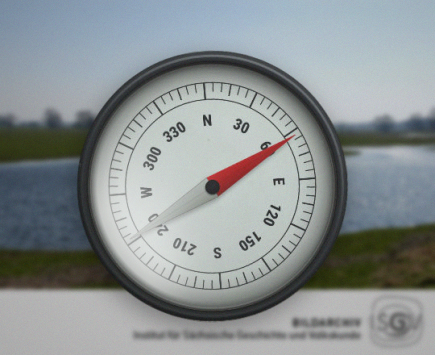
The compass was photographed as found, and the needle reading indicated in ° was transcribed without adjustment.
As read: 62.5 °
